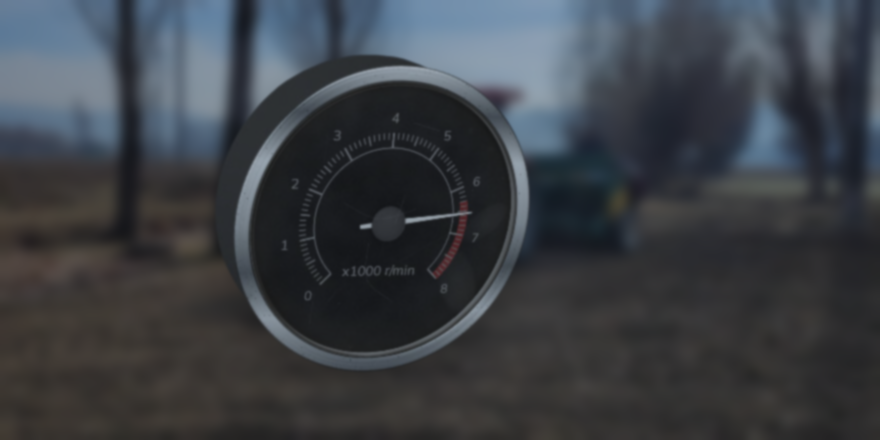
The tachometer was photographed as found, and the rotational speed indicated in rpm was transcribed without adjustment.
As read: 6500 rpm
